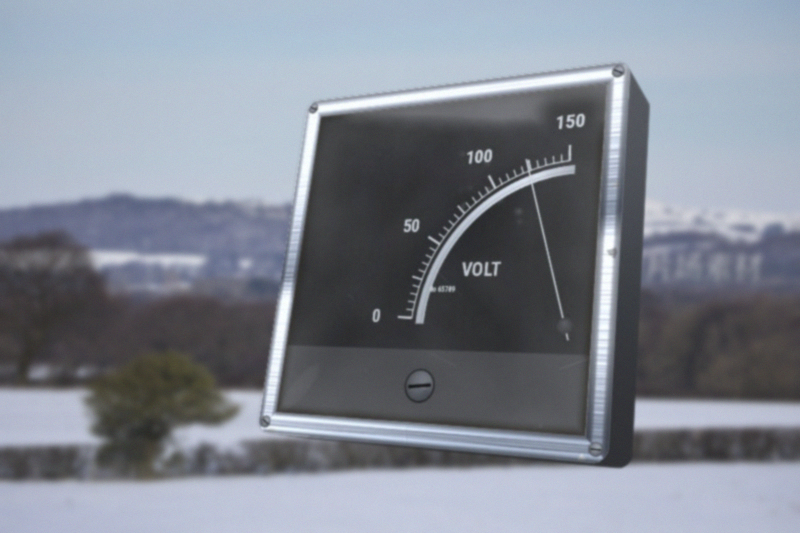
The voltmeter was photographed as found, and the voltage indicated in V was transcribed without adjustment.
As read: 125 V
